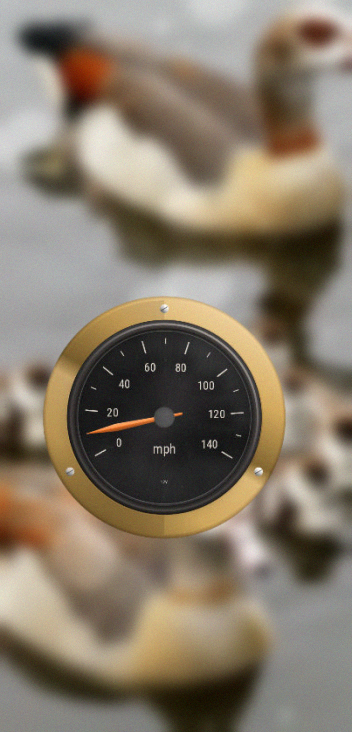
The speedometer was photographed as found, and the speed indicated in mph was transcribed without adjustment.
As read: 10 mph
